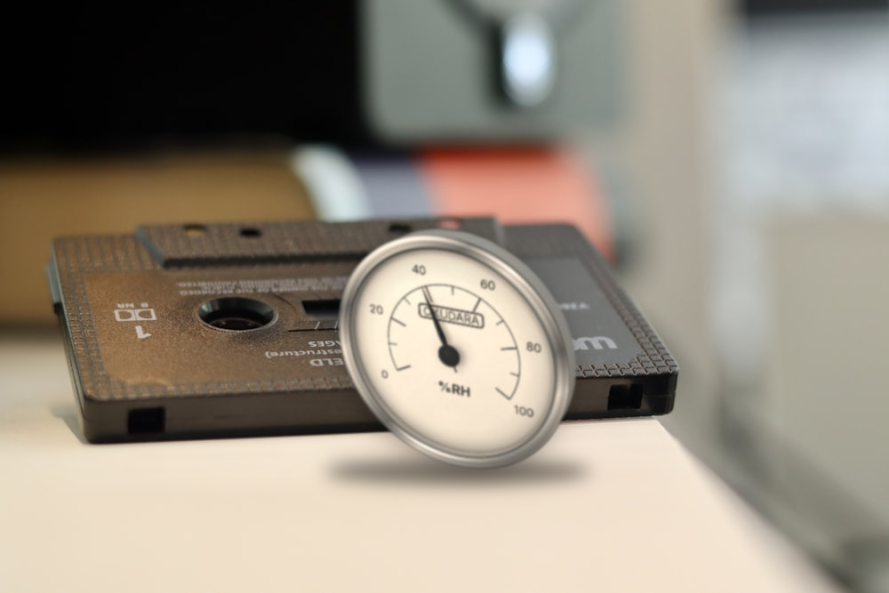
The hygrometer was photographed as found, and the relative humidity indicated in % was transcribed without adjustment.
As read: 40 %
